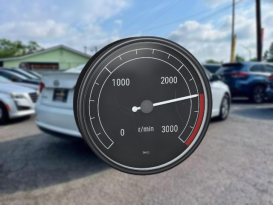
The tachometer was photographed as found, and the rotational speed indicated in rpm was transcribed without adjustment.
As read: 2400 rpm
